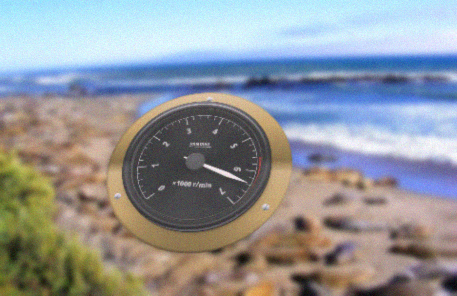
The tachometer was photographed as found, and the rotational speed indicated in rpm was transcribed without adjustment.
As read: 6400 rpm
